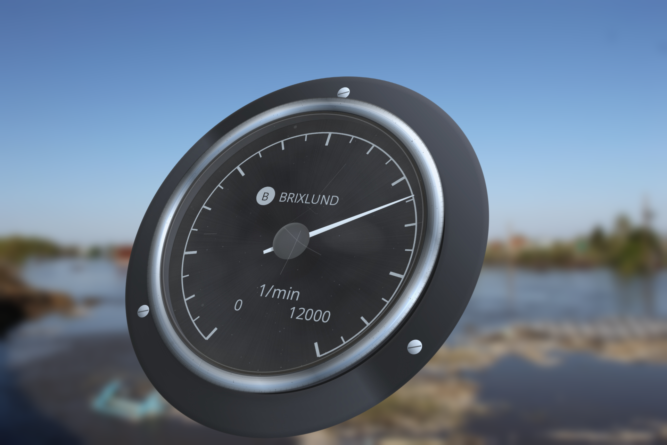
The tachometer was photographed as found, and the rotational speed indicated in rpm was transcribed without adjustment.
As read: 8500 rpm
